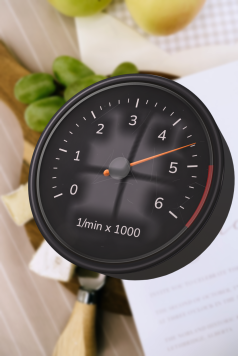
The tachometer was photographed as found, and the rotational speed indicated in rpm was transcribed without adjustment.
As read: 4600 rpm
